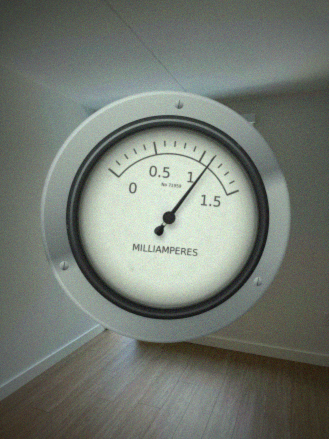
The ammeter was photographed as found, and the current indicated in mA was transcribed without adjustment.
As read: 1.1 mA
